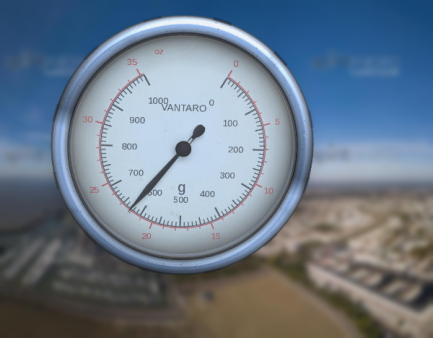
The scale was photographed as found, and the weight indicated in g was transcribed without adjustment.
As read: 630 g
